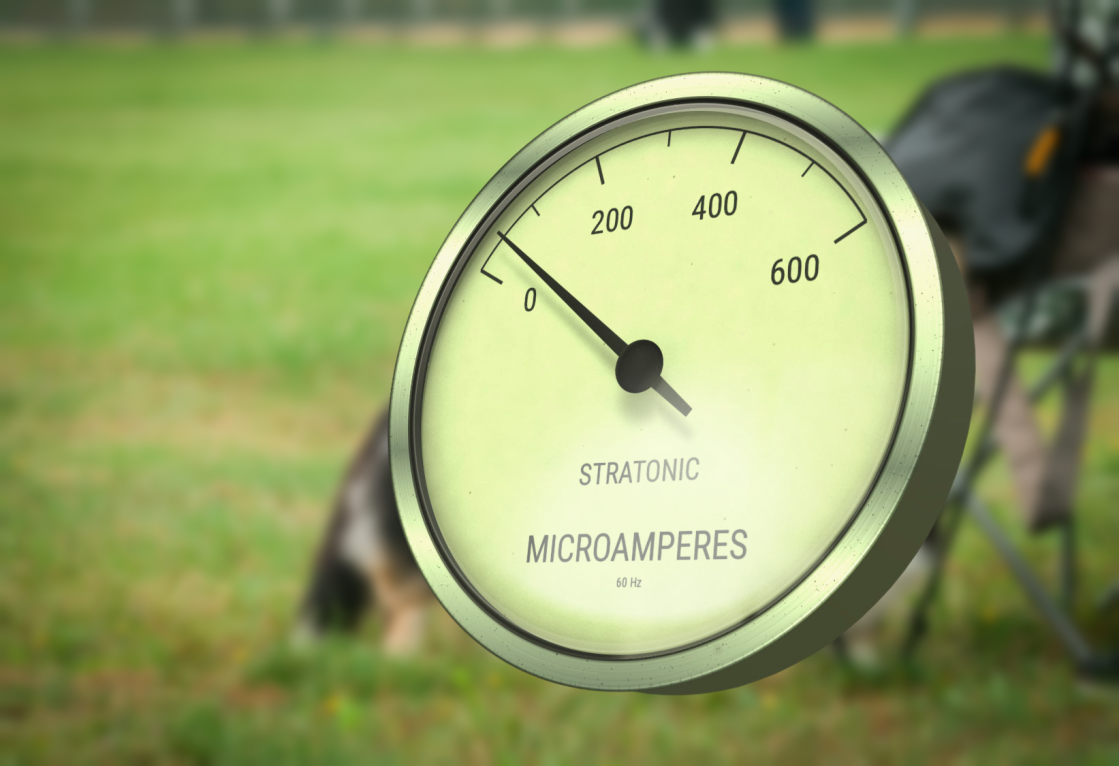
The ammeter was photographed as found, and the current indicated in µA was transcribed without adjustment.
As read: 50 µA
